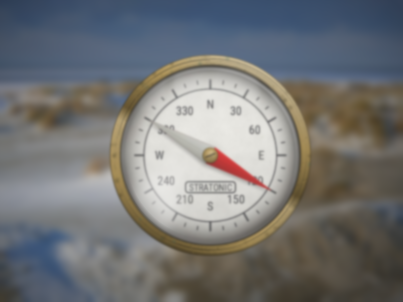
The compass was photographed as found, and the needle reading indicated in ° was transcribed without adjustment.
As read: 120 °
